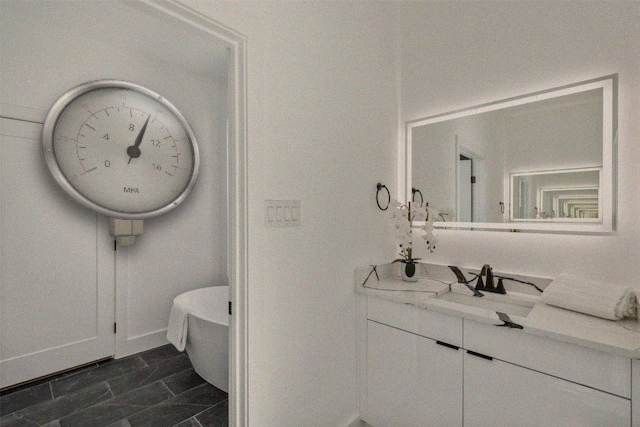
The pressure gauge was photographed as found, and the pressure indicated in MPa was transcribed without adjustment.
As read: 9.5 MPa
